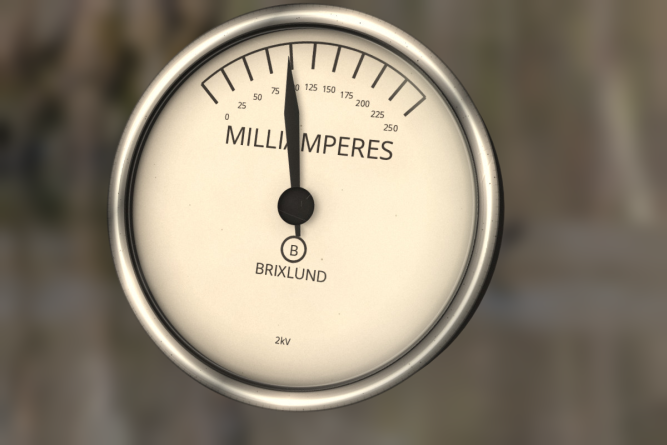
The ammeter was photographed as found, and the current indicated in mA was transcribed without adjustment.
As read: 100 mA
